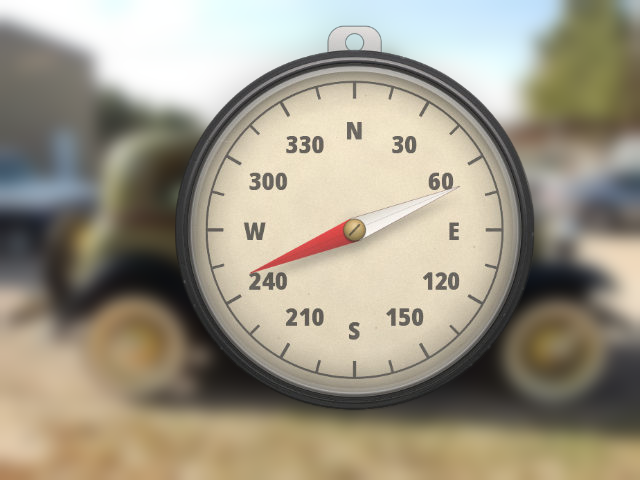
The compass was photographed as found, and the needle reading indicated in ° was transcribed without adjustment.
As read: 247.5 °
